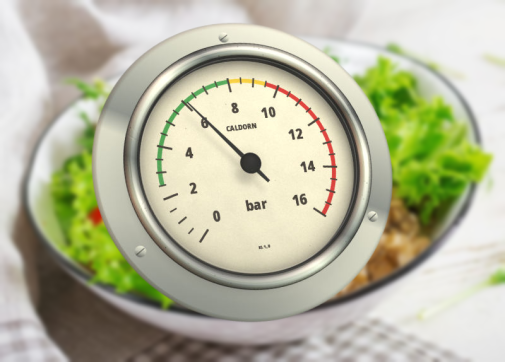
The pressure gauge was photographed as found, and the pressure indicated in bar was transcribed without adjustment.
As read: 6 bar
